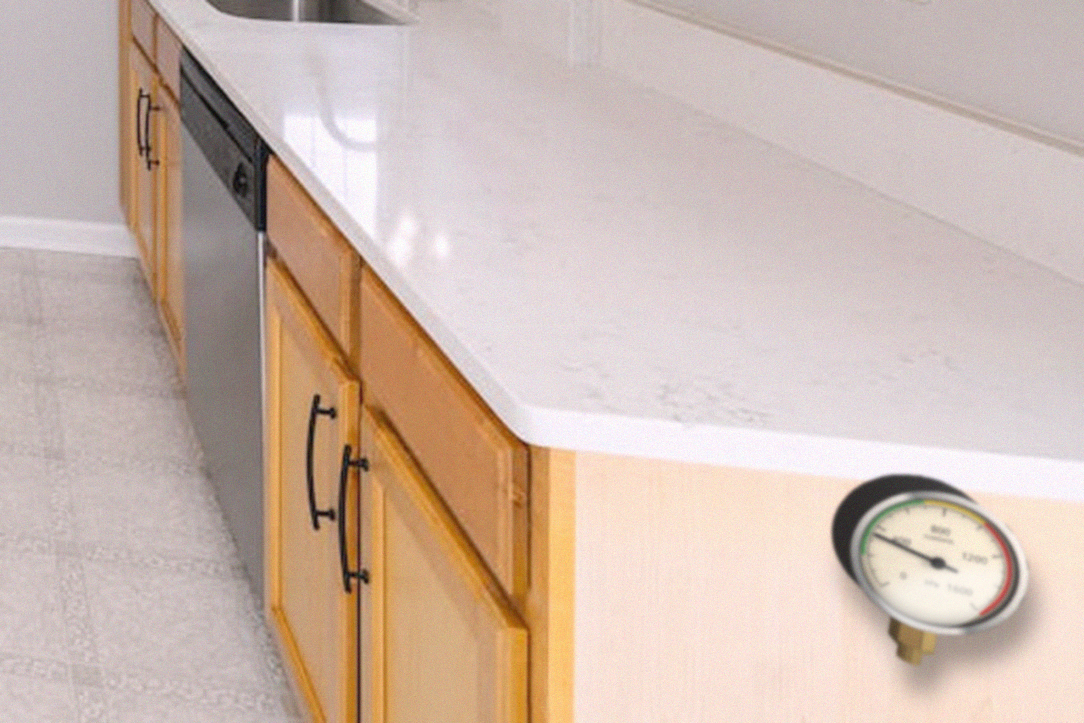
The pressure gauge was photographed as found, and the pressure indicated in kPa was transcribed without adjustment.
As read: 350 kPa
